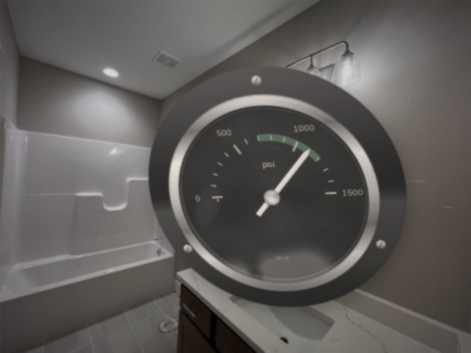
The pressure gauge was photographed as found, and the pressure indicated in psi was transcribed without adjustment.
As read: 1100 psi
